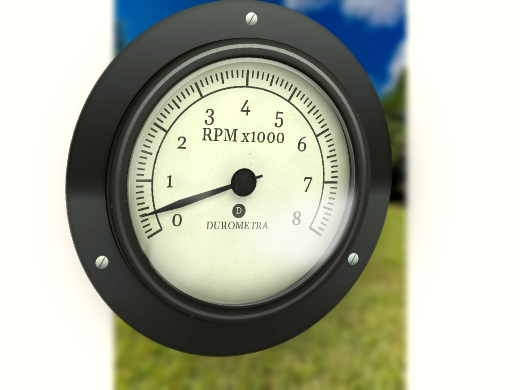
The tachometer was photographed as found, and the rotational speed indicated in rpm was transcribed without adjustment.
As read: 400 rpm
